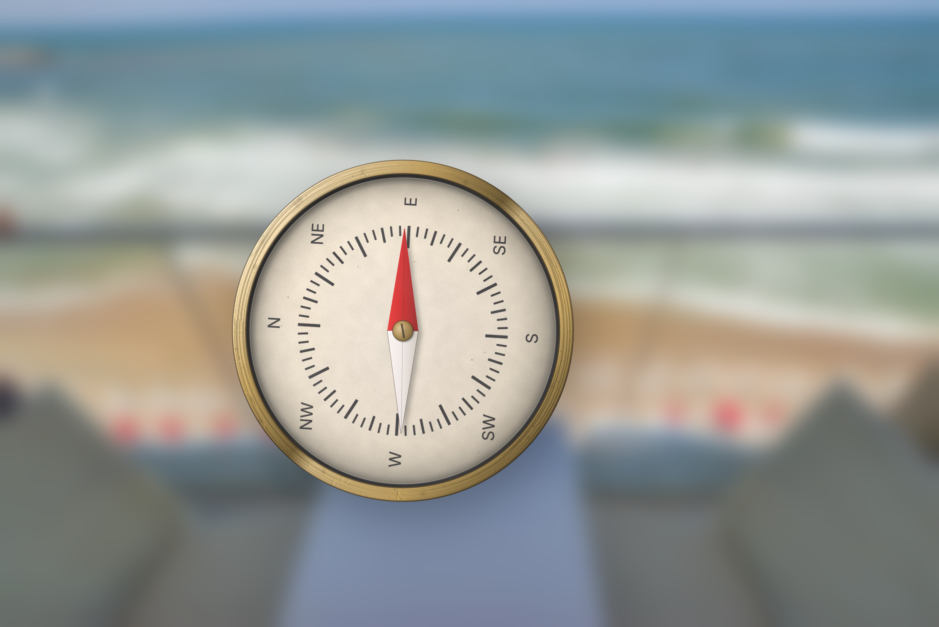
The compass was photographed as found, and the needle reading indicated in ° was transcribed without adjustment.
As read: 87.5 °
